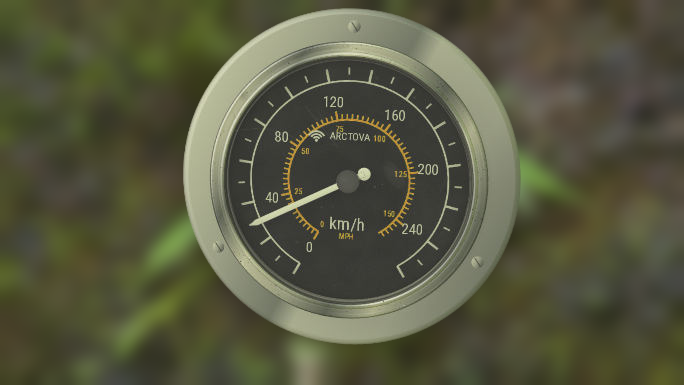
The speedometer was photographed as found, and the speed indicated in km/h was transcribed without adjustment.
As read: 30 km/h
